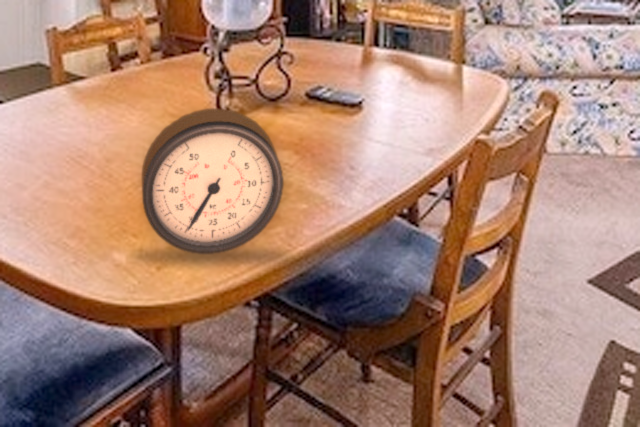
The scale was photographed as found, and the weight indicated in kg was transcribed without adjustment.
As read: 30 kg
